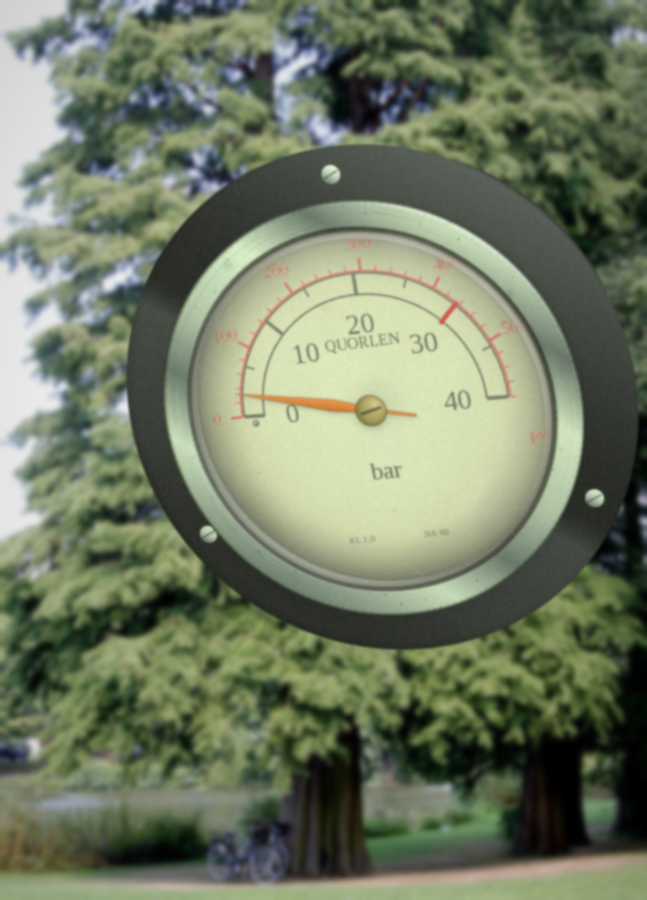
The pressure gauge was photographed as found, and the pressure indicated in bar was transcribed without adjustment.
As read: 2.5 bar
